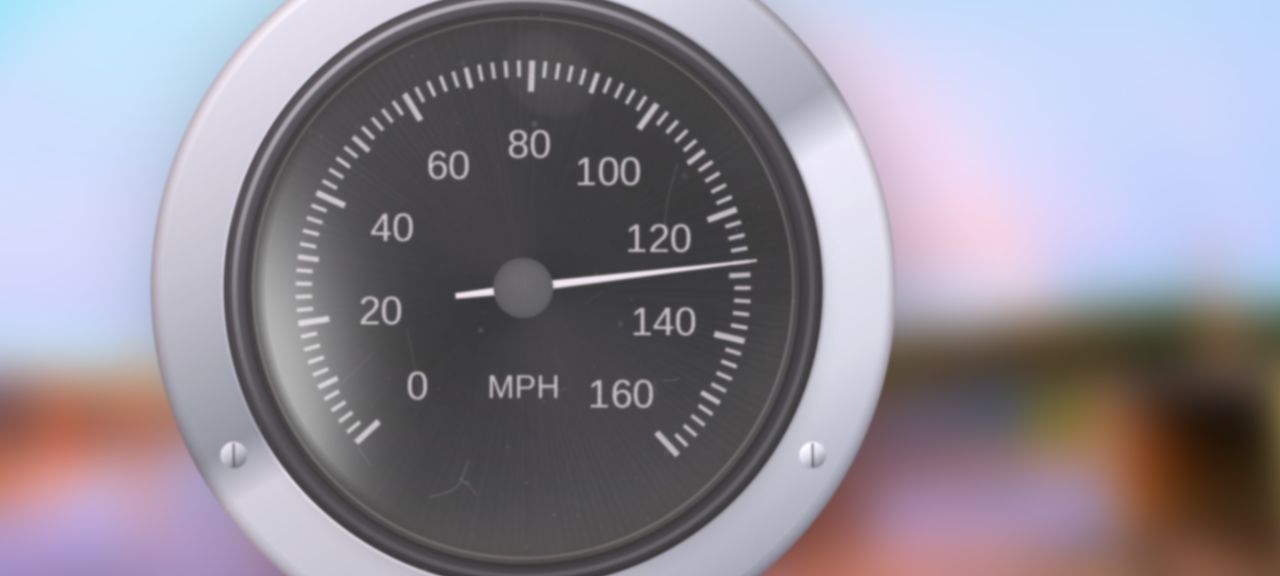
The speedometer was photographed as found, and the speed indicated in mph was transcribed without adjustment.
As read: 128 mph
